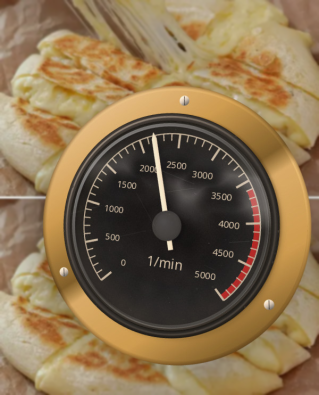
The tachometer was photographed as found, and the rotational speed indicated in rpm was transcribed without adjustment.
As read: 2200 rpm
